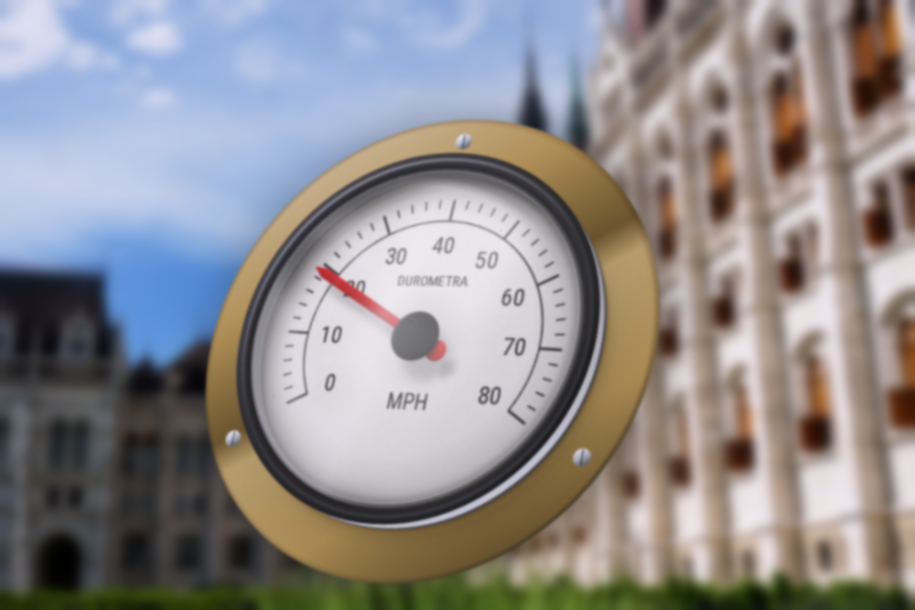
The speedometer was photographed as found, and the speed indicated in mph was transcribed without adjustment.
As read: 19 mph
